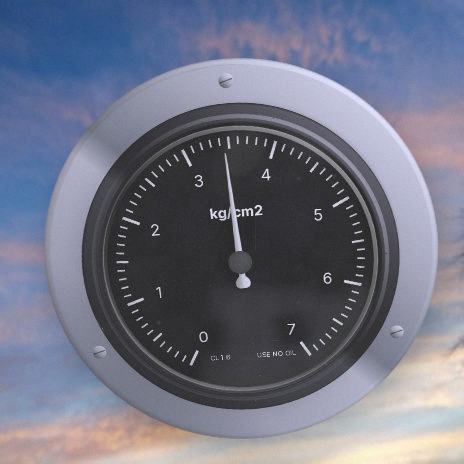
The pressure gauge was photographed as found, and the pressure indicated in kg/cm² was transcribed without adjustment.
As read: 3.45 kg/cm²
